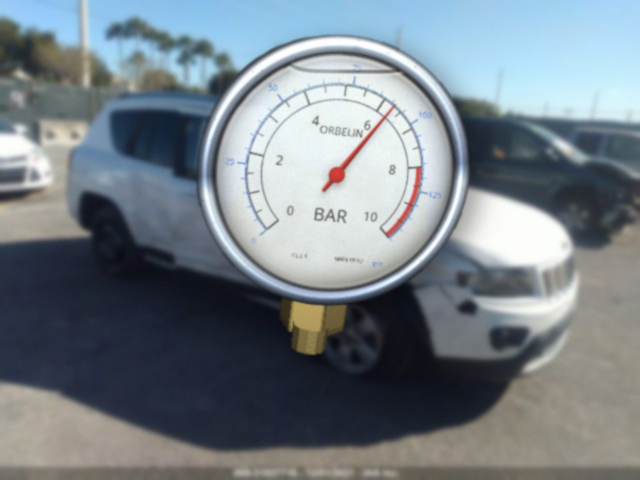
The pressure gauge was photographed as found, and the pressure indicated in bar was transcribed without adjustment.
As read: 6.25 bar
